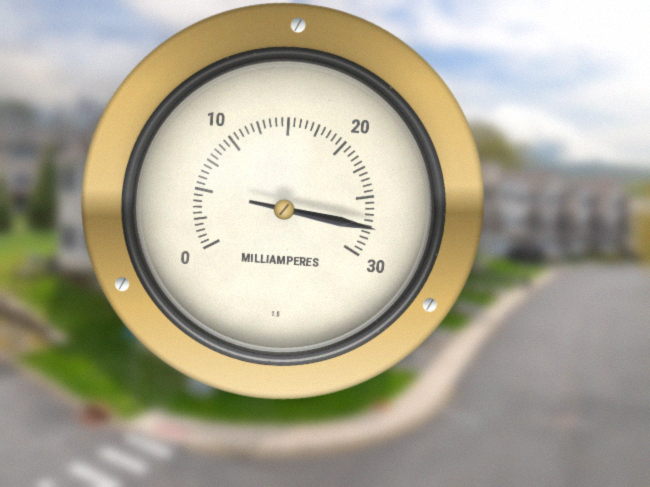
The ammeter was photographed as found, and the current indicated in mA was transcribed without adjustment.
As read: 27.5 mA
